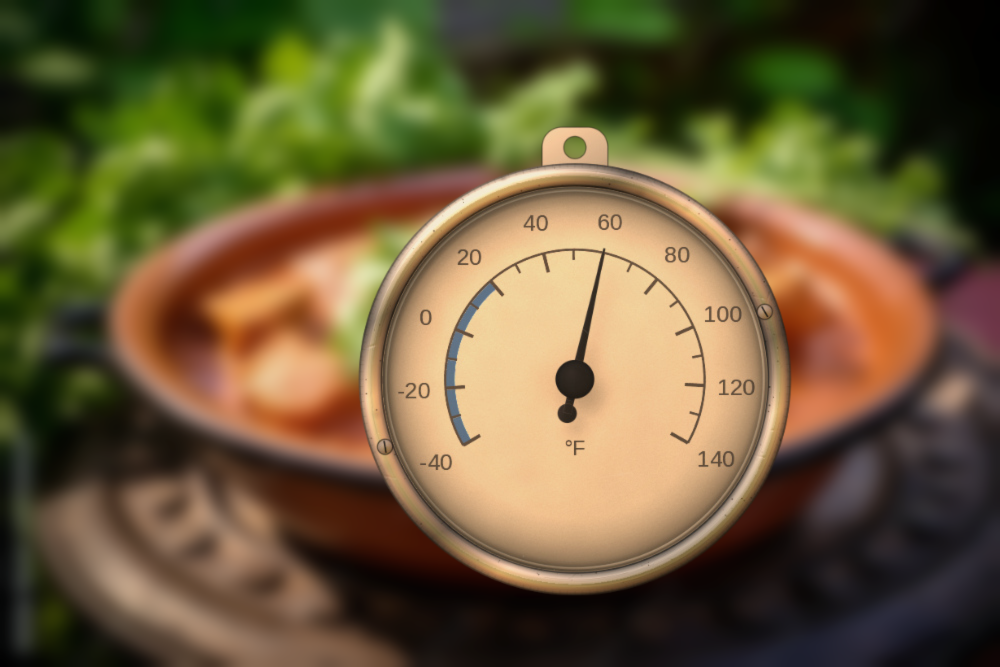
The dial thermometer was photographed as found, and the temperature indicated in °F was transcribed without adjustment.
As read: 60 °F
